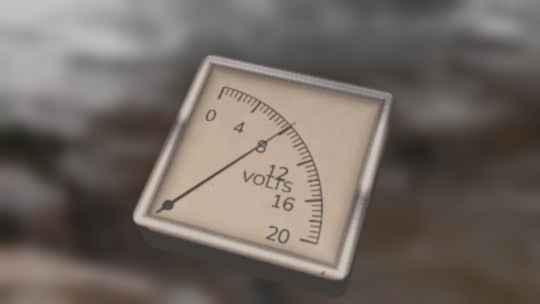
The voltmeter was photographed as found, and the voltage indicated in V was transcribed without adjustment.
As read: 8 V
